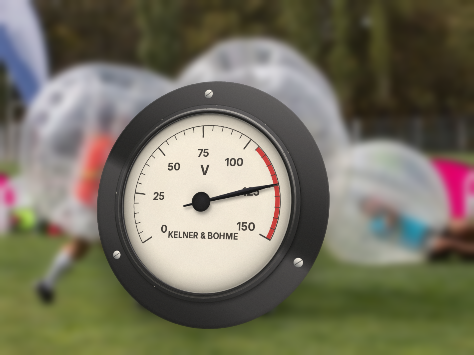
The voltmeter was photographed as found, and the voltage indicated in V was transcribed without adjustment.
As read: 125 V
